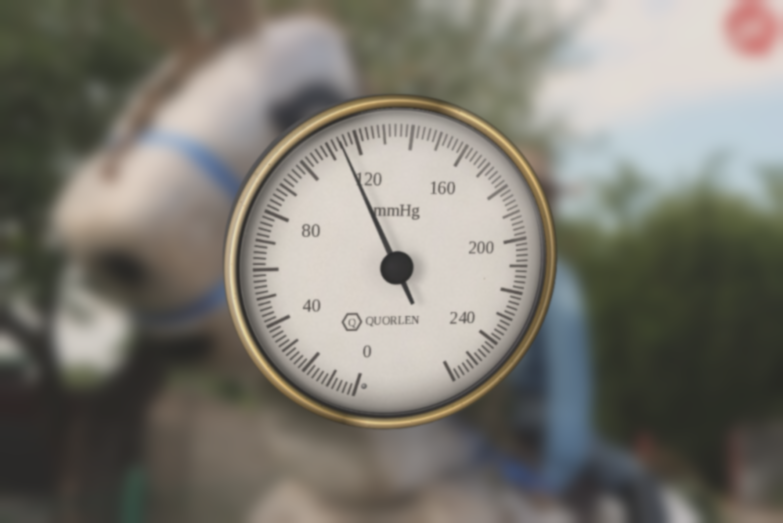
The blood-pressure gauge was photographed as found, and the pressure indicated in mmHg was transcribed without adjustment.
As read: 114 mmHg
